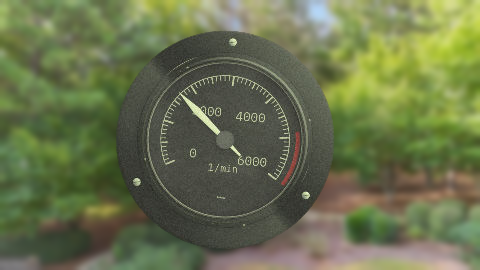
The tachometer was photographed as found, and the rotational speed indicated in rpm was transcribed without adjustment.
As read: 1700 rpm
